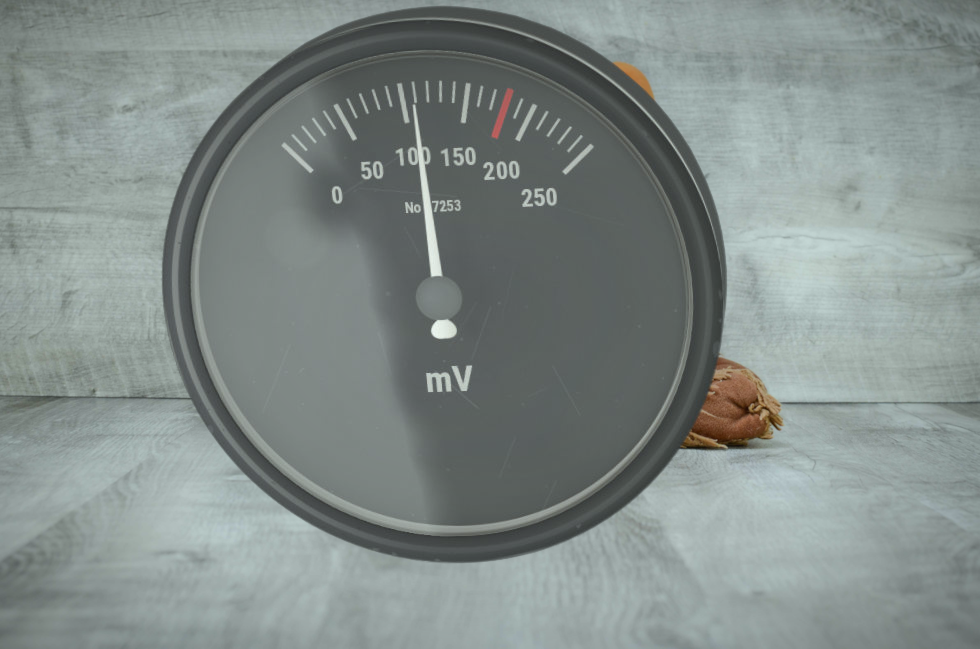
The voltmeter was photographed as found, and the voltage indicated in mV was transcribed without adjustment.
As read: 110 mV
